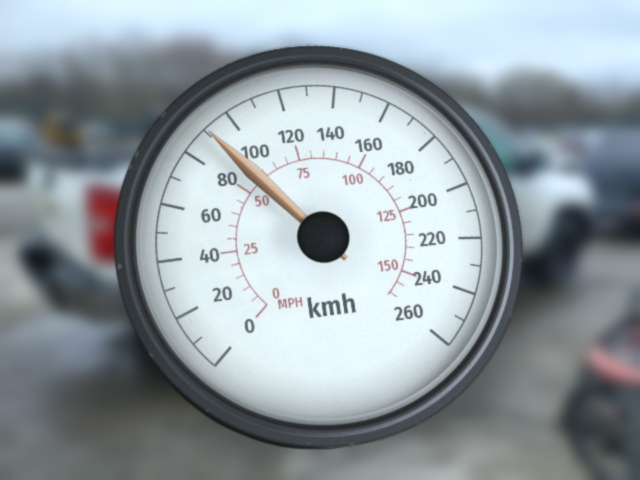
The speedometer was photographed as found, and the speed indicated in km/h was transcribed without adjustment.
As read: 90 km/h
